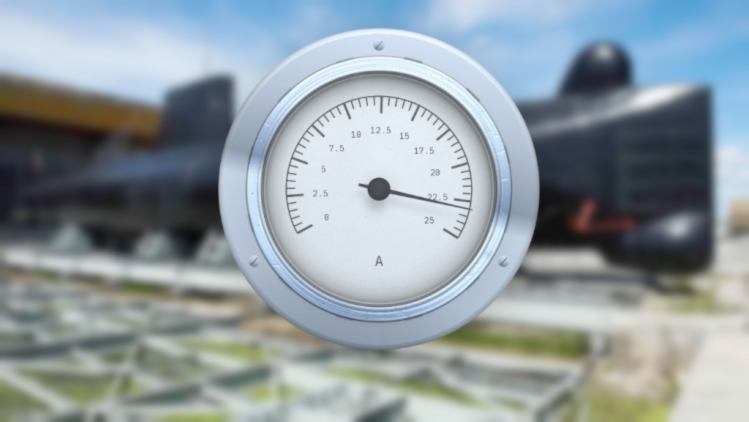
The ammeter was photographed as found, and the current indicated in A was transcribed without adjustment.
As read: 23 A
